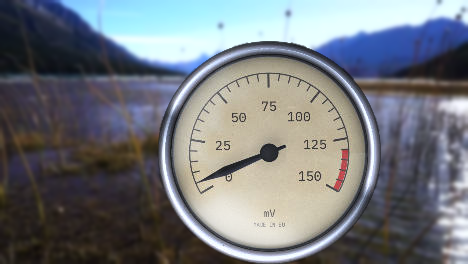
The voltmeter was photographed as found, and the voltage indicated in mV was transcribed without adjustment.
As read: 5 mV
